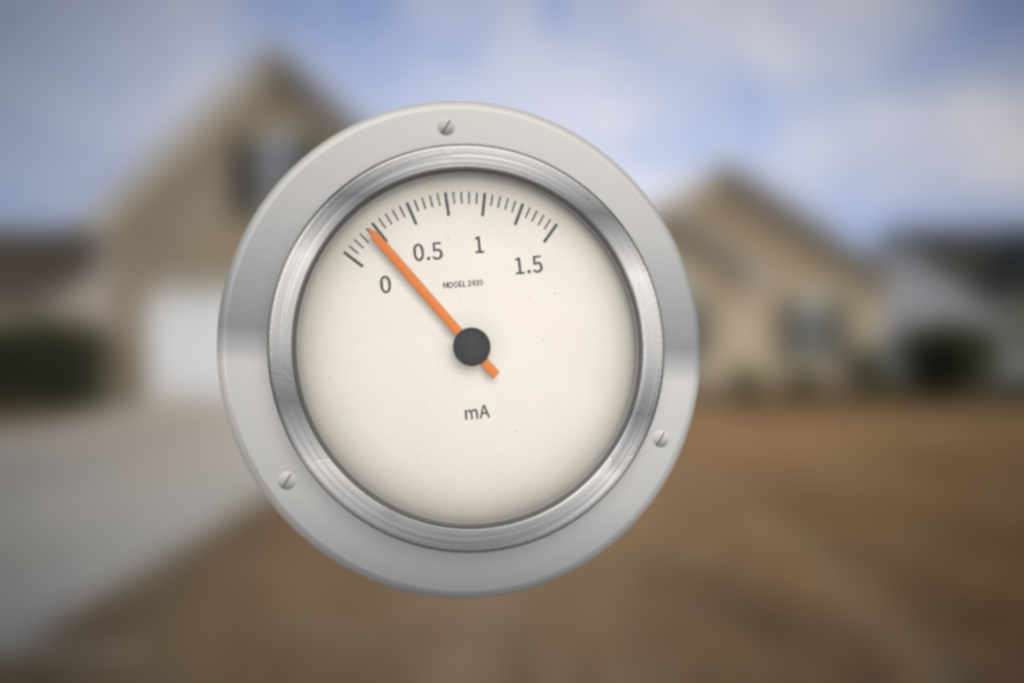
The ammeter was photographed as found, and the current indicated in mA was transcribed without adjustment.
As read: 0.2 mA
